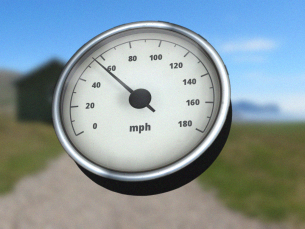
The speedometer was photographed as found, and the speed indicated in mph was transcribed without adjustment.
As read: 55 mph
